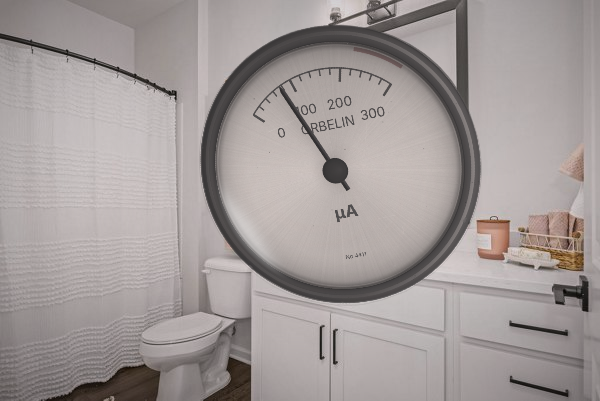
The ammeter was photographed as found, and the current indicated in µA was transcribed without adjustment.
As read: 80 µA
